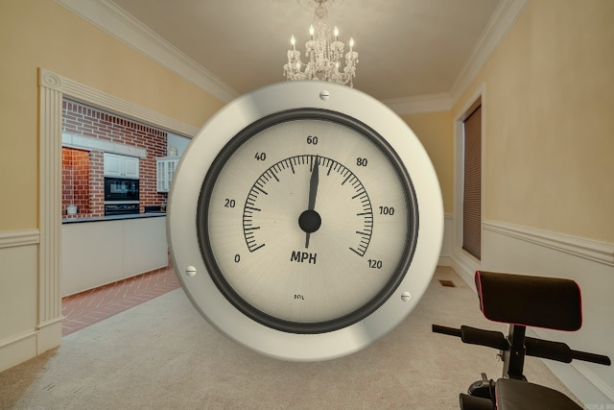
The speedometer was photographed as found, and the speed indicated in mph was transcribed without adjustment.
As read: 62 mph
